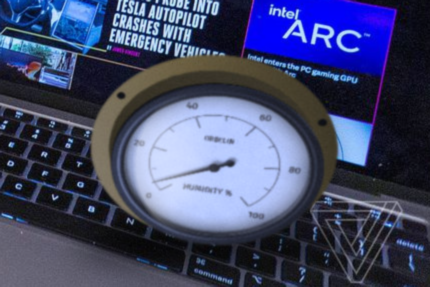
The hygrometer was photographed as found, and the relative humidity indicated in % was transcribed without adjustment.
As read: 5 %
